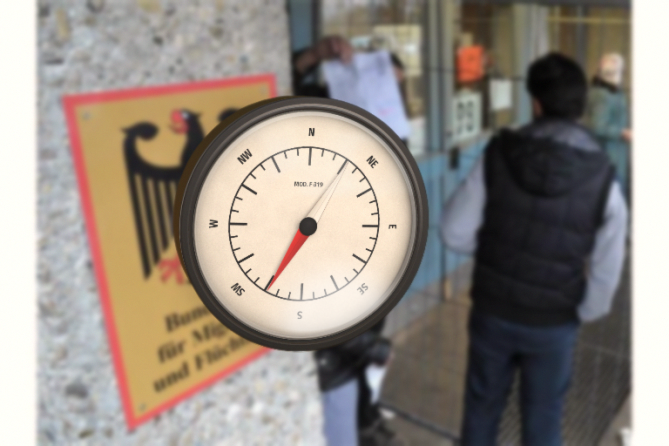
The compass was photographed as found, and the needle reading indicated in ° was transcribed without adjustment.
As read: 210 °
